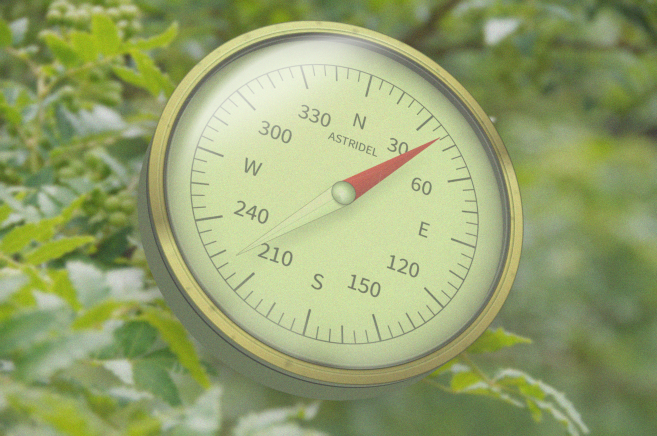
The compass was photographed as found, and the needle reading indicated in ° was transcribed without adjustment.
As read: 40 °
